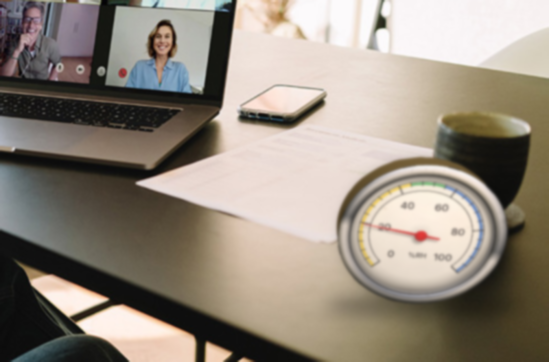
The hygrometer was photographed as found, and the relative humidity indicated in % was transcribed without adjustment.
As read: 20 %
